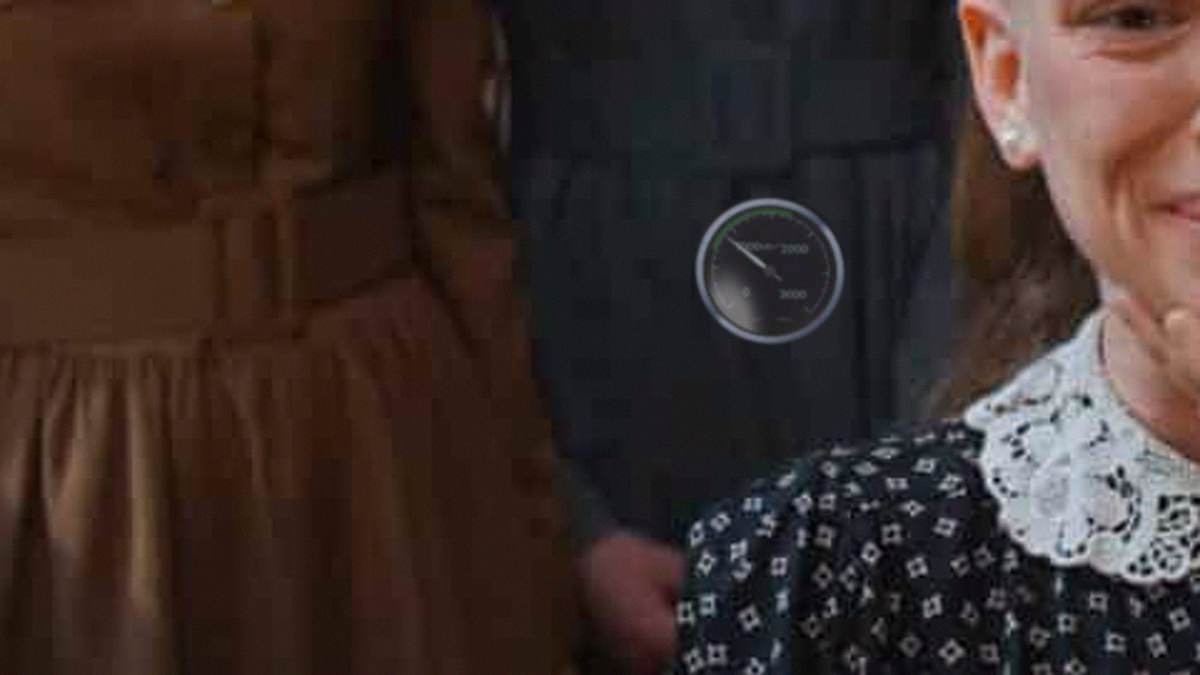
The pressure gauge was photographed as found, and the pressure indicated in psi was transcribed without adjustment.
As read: 900 psi
